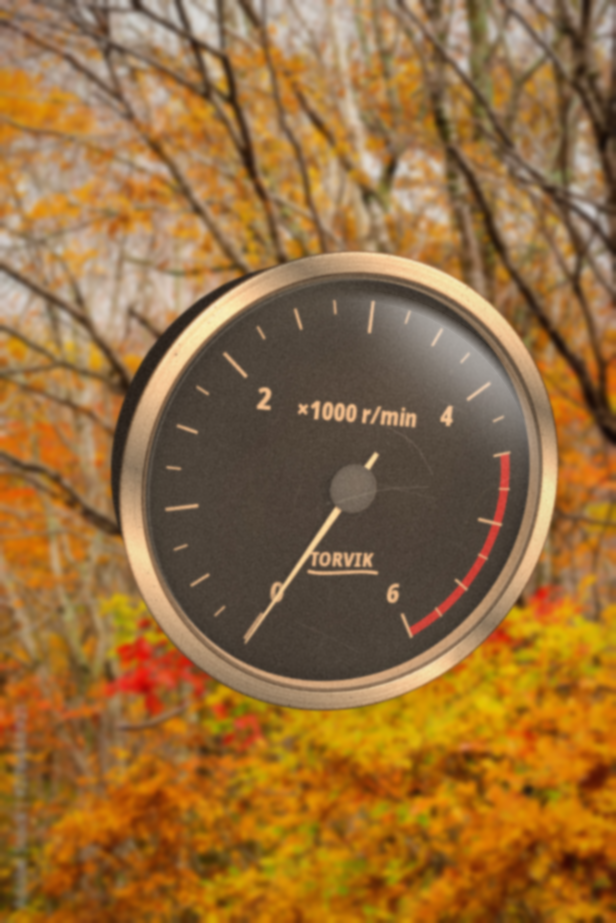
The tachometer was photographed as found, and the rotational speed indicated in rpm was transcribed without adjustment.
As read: 0 rpm
